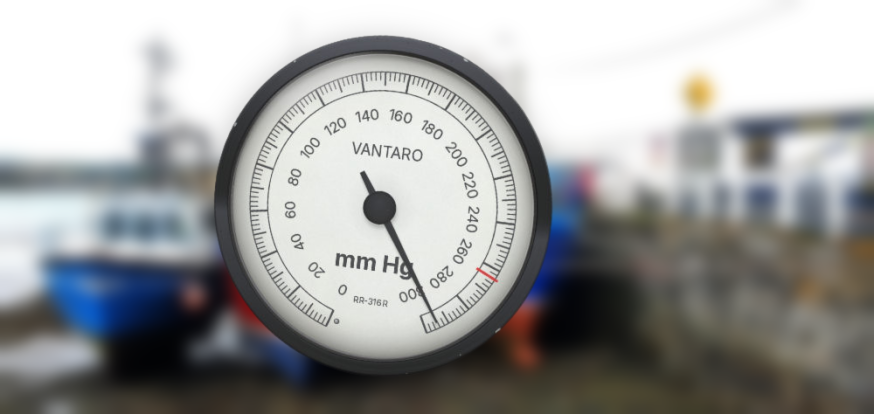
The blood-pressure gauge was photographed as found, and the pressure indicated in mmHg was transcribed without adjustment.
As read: 294 mmHg
